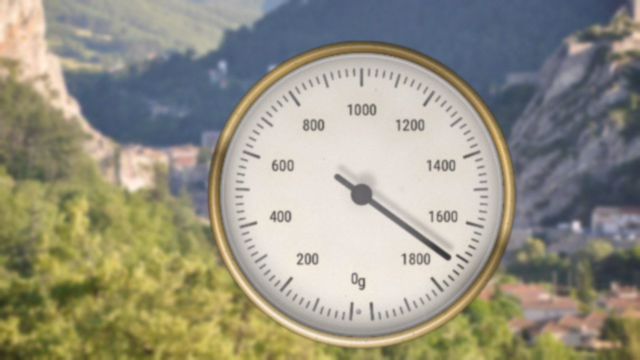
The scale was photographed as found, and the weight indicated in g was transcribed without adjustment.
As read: 1720 g
